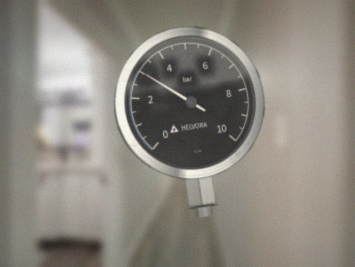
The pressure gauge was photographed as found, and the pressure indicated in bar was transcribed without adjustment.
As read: 3 bar
